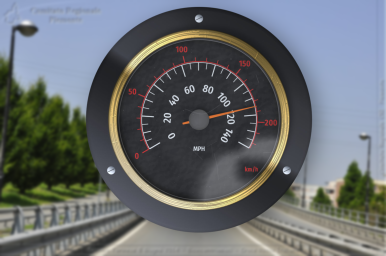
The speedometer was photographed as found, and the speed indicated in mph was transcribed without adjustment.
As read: 115 mph
